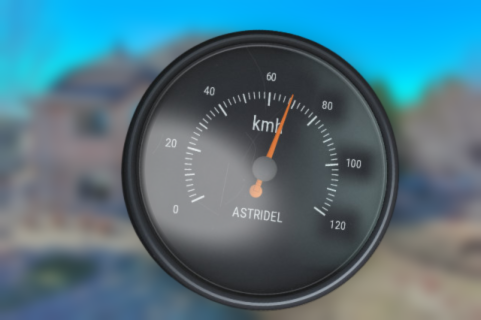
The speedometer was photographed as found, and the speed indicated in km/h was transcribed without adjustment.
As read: 68 km/h
